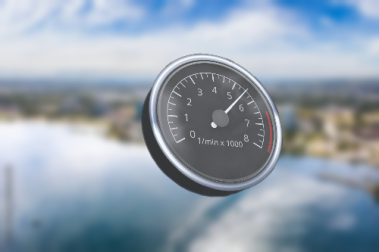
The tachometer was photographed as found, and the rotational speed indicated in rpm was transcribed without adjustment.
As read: 5500 rpm
